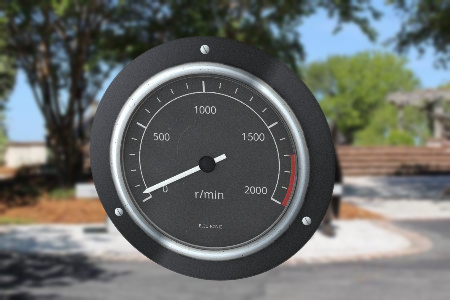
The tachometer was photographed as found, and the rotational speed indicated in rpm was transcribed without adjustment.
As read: 50 rpm
